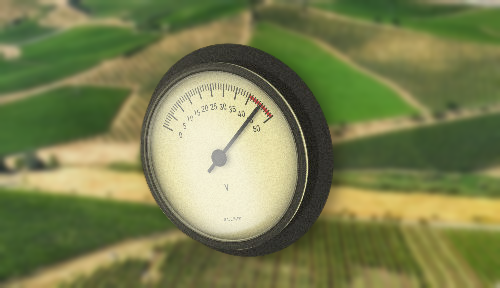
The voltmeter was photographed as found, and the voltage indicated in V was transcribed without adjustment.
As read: 45 V
